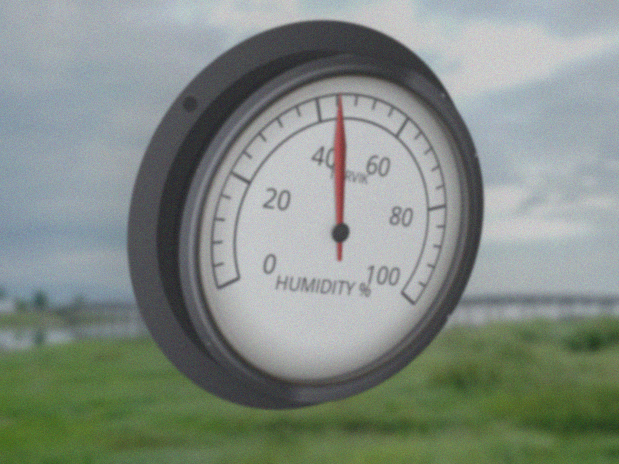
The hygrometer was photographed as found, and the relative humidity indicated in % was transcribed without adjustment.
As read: 44 %
